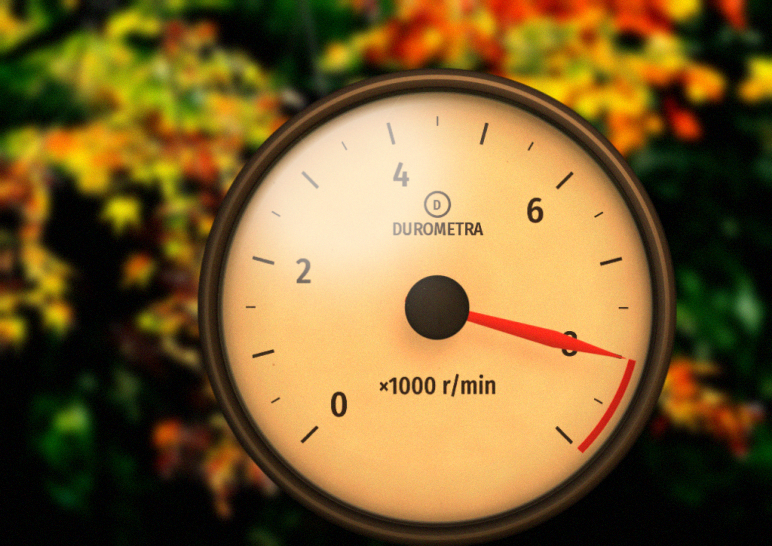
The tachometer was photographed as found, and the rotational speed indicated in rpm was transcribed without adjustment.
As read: 8000 rpm
